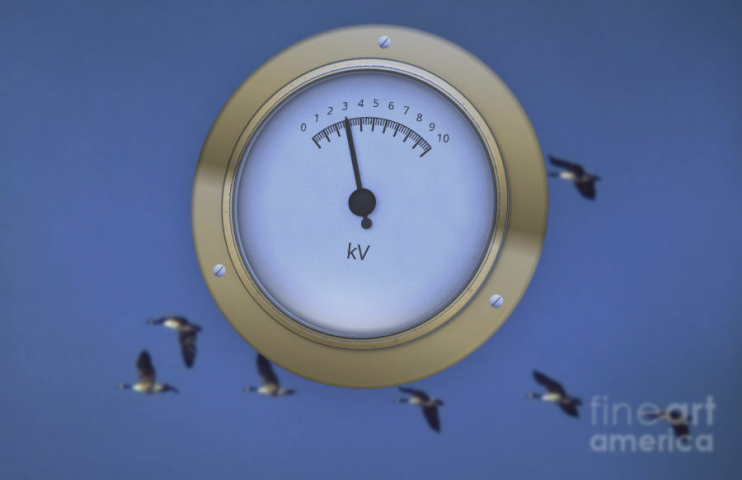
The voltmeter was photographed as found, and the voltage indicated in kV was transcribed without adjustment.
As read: 3 kV
